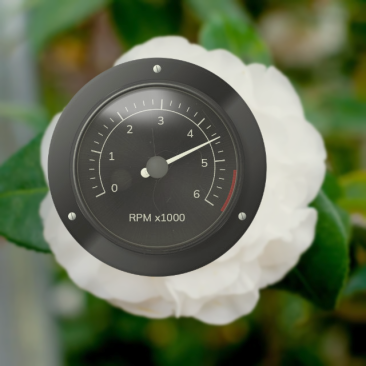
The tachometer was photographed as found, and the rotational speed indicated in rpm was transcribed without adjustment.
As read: 4500 rpm
